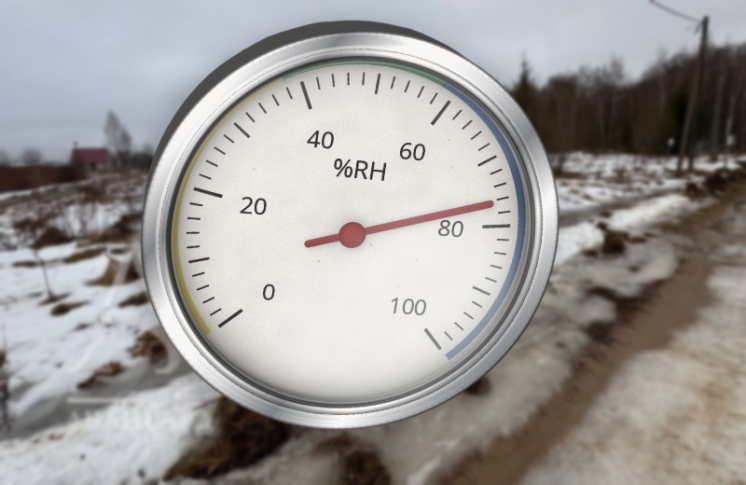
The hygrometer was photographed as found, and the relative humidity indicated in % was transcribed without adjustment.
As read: 76 %
